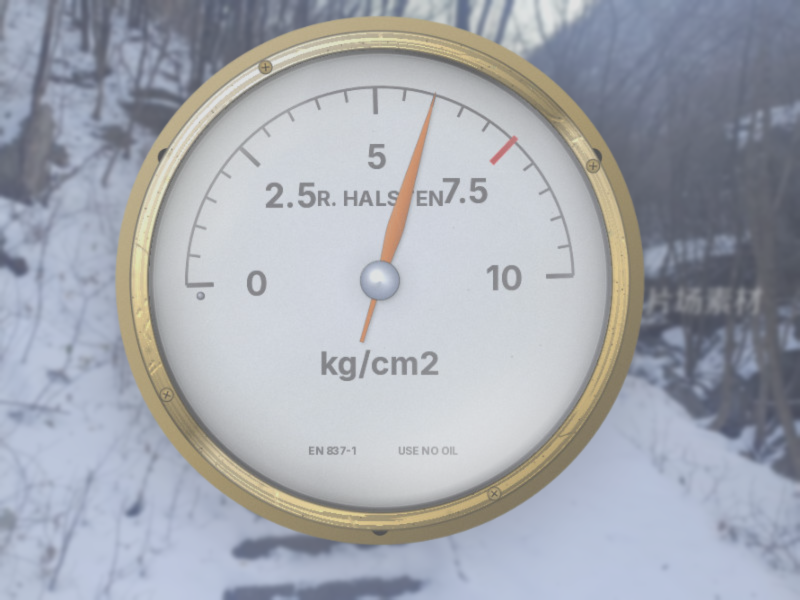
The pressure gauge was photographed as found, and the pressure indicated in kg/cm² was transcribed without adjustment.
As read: 6 kg/cm²
